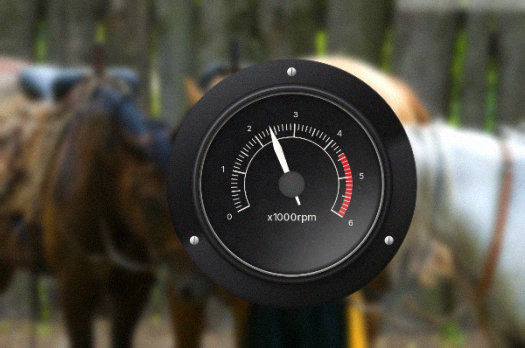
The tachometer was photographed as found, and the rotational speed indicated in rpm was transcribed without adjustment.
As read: 2400 rpm
